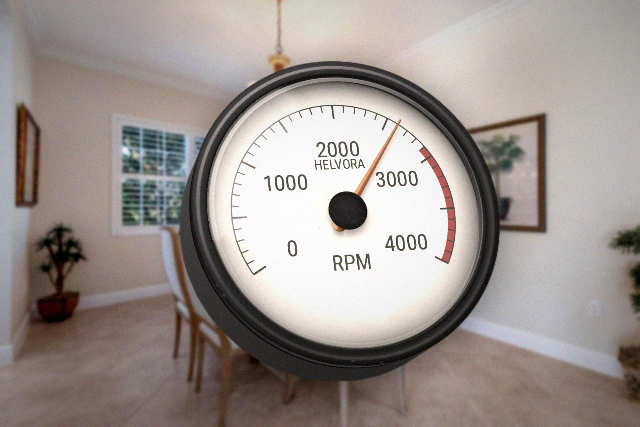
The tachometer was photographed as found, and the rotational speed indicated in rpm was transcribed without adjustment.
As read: 2600 rpm
